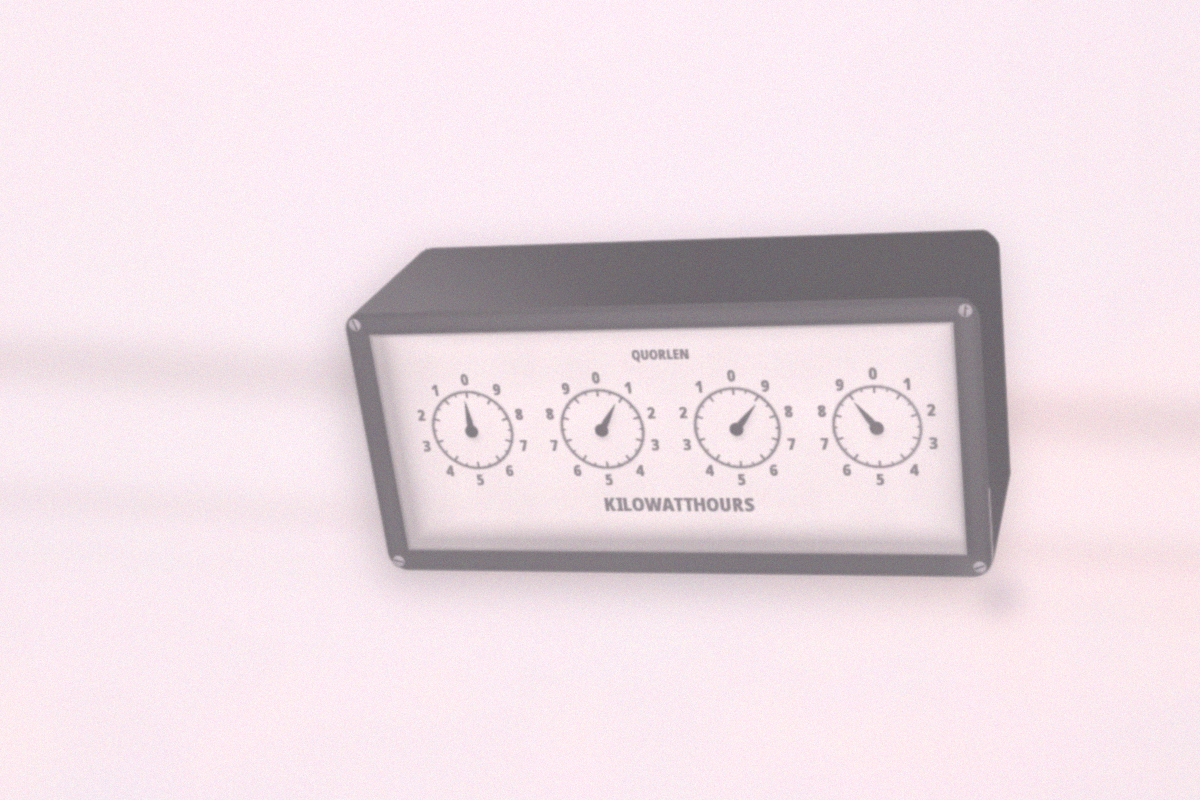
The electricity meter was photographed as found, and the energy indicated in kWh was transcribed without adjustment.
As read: 89 kWh
